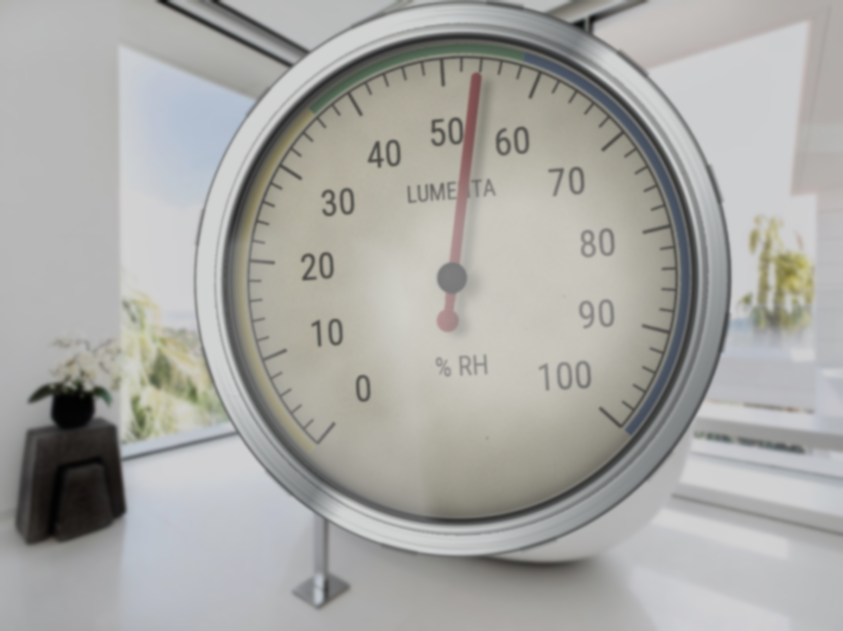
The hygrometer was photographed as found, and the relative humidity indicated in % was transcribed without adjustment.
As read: 54 %
